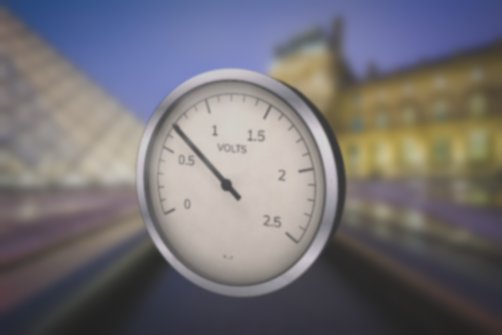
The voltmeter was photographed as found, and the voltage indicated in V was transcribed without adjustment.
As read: 0.7 V
